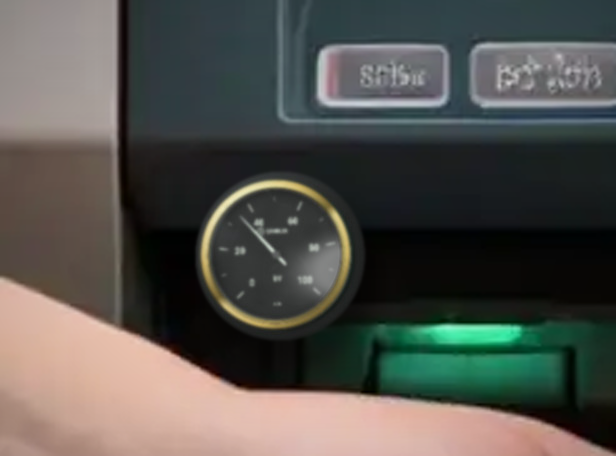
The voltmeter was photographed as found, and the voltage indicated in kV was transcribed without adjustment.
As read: 35 kV
